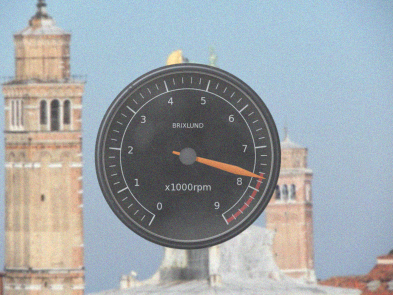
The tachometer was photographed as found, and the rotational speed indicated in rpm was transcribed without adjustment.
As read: 7700 rpm
